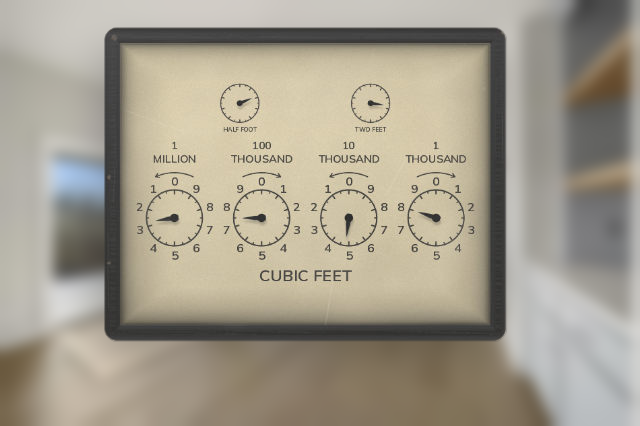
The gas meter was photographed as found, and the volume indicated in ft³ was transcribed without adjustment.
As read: 274800 ft³
